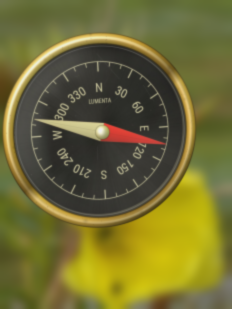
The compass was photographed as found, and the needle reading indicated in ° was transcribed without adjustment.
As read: 105 °
